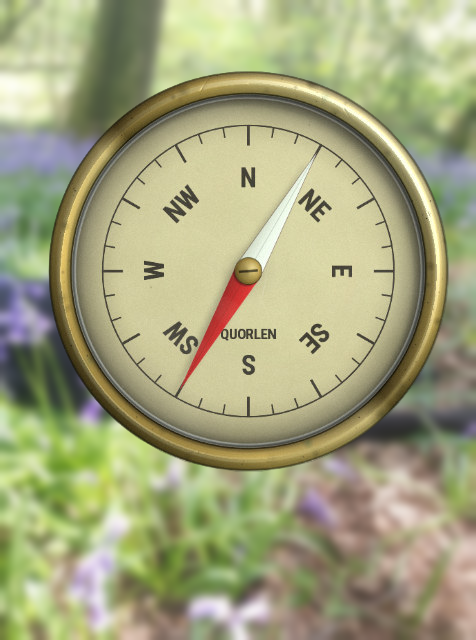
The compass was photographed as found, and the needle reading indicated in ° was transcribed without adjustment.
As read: 210 °
